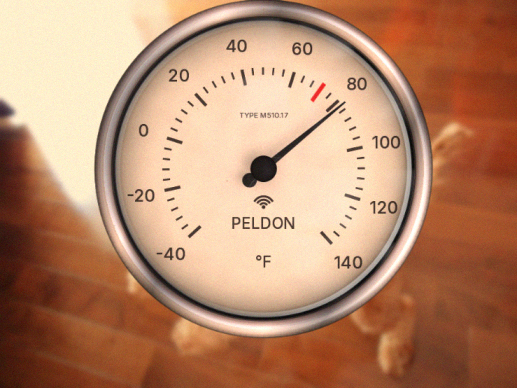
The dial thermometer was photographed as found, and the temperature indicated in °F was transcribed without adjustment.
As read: 82 °F
